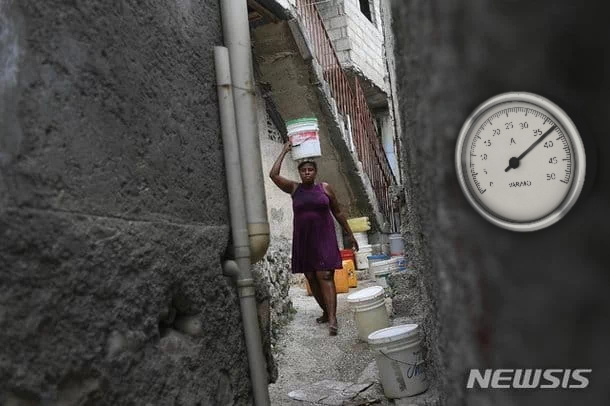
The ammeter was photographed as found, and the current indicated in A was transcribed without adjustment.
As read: 37.5 A
